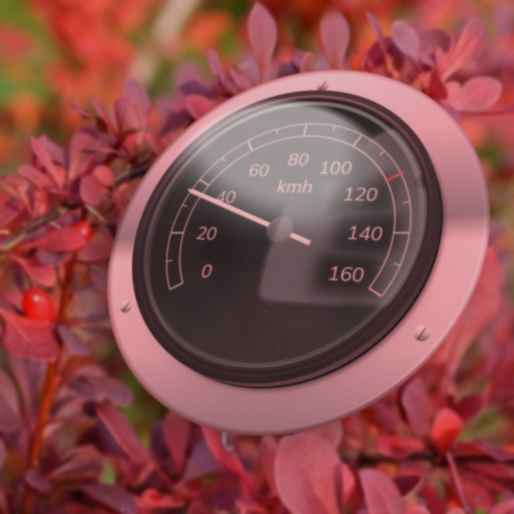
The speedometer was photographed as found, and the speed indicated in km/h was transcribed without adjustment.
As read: 35 km/h
